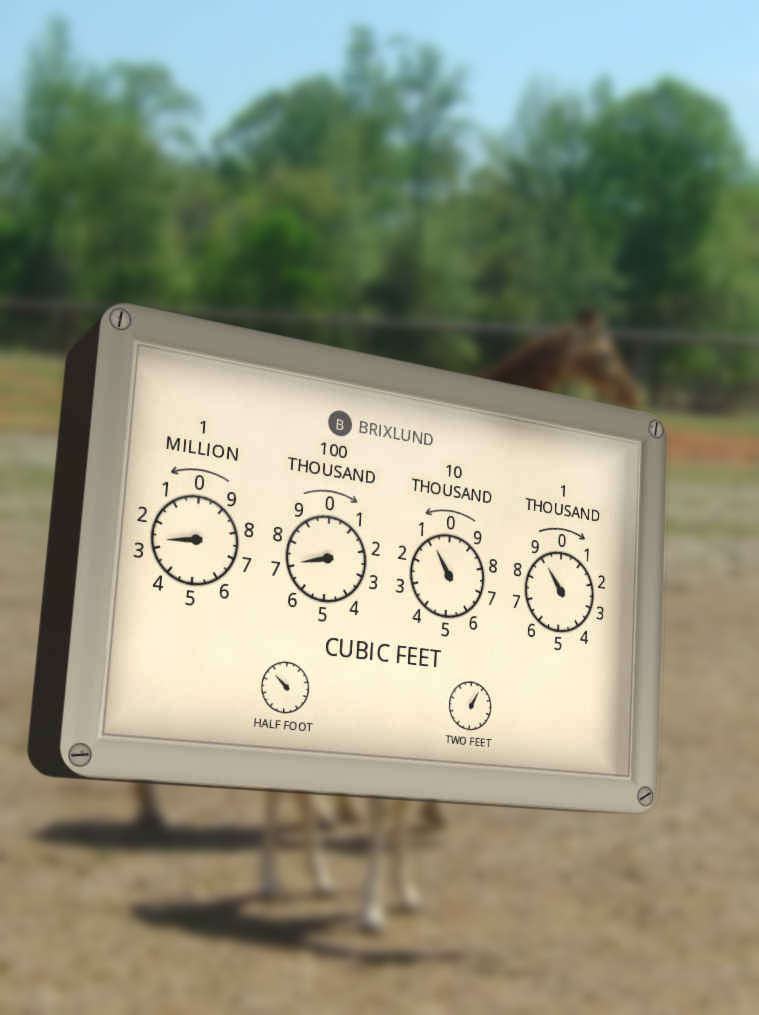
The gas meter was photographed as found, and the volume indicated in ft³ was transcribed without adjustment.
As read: 270900 ft³
